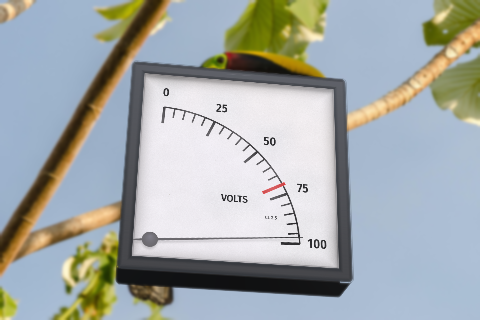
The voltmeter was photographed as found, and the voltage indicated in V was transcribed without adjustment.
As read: 97.5 V
